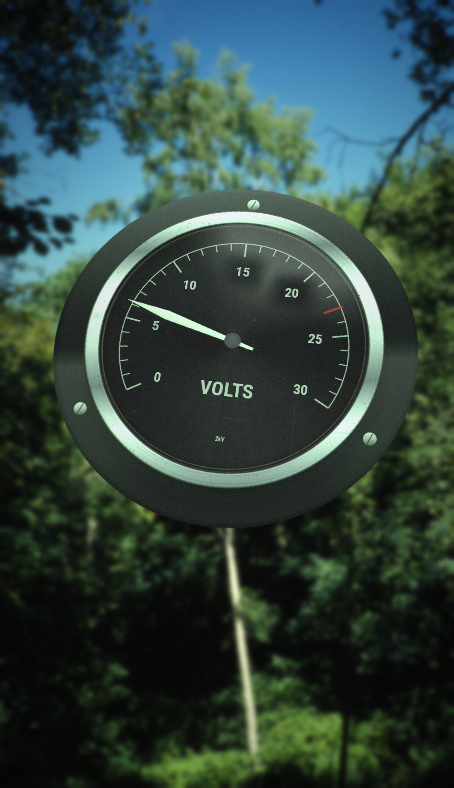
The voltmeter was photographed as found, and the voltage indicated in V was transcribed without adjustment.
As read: 6 V
